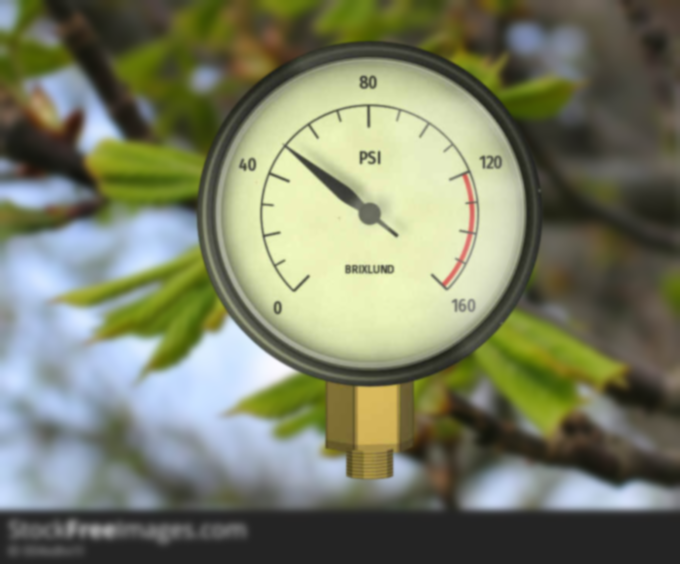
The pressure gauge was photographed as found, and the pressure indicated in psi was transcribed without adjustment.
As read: 50 psi
